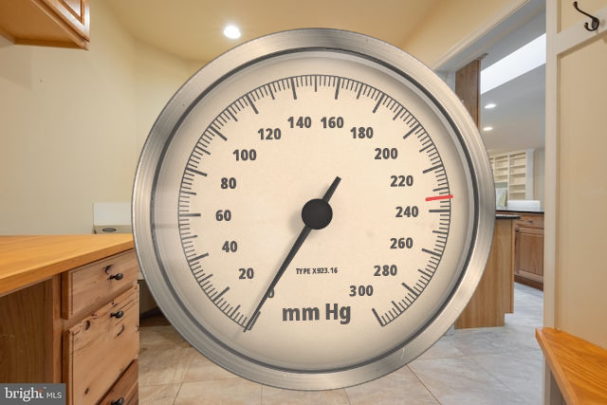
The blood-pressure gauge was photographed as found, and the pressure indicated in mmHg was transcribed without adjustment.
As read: 2 mmHg
